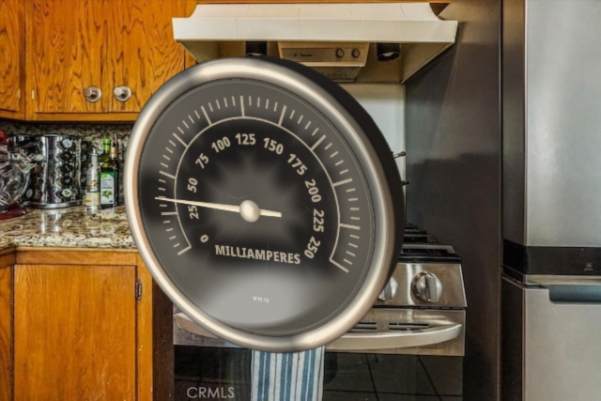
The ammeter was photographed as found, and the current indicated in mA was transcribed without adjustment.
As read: 35 mA
